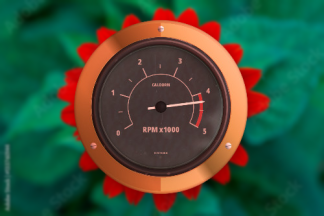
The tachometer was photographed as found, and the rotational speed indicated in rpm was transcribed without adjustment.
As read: 4250 rpm
